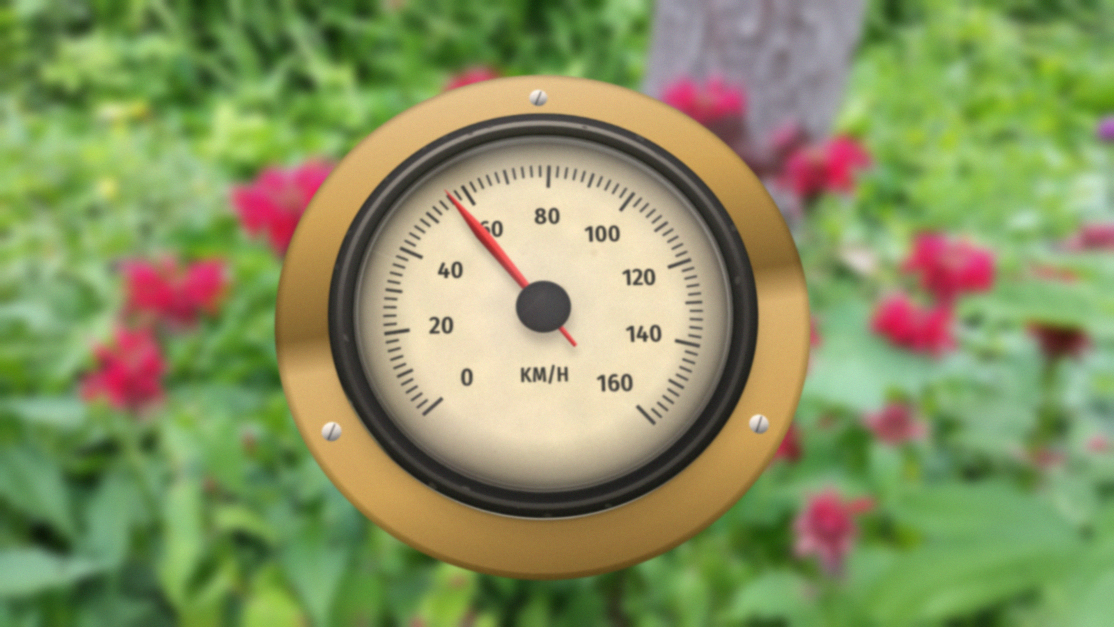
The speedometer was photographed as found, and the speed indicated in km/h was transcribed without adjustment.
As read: 56 km/h
